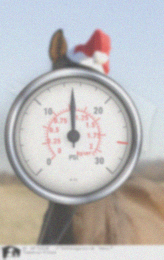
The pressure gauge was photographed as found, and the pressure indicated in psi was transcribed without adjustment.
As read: 15 psi
